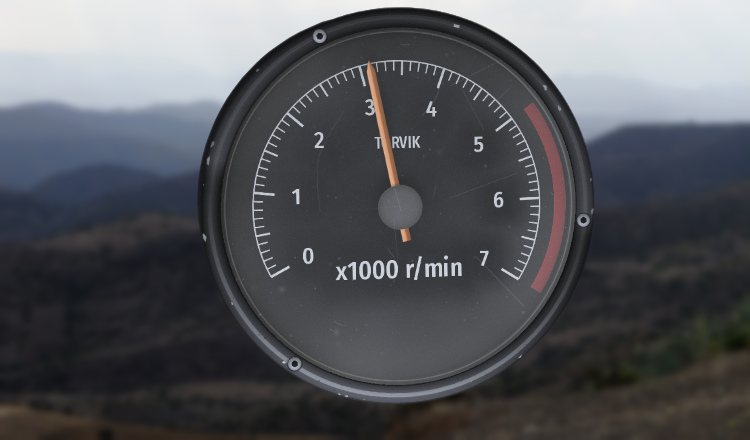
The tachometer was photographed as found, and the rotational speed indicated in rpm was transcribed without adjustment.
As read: 3100 rpm
